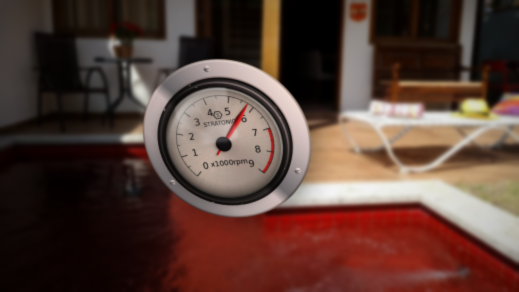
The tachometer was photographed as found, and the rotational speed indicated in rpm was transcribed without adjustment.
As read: 5750 rpm
